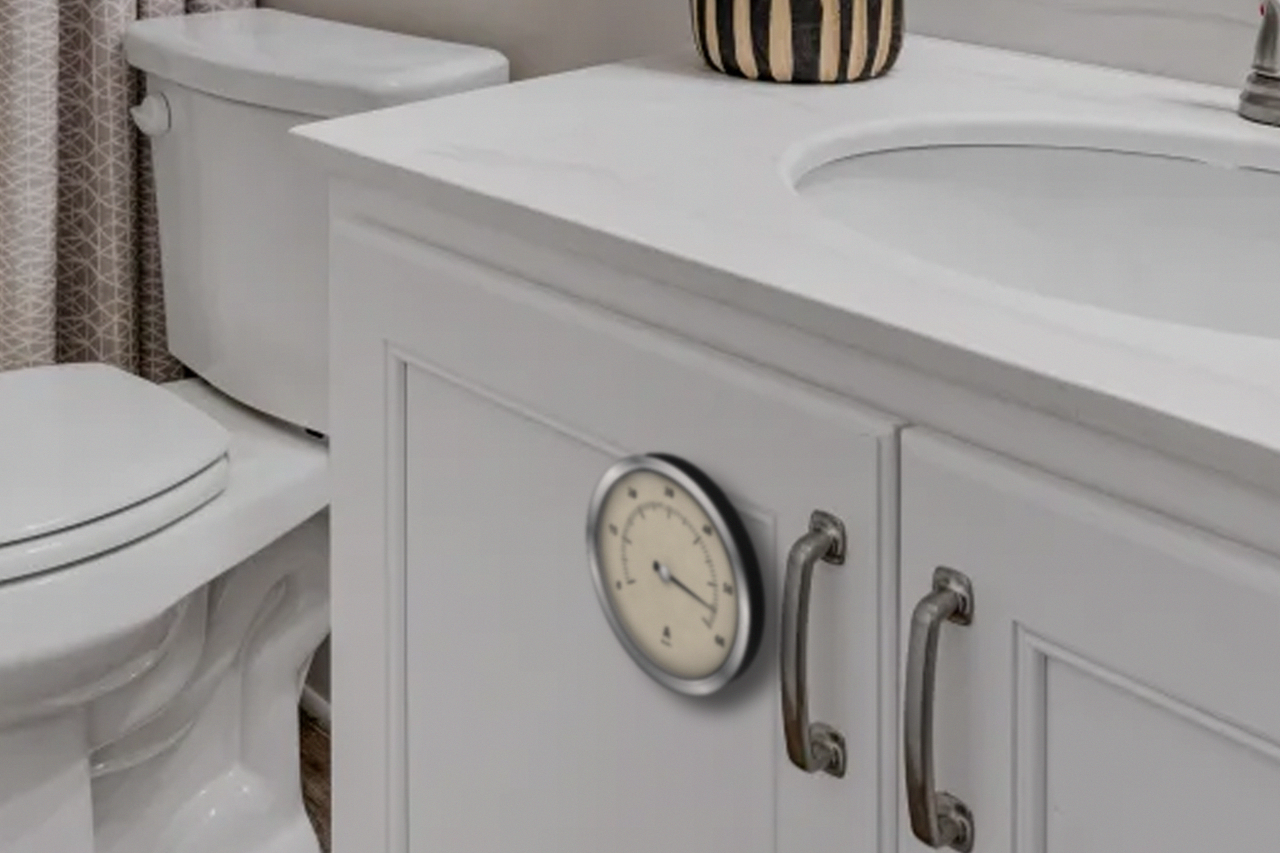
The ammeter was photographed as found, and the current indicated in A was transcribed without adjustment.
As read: 55 A
